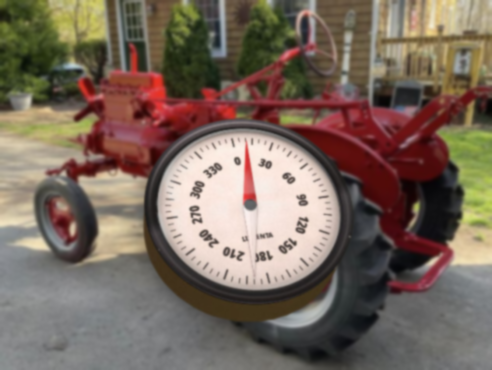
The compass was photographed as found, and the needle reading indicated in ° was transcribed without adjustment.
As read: 10 °
